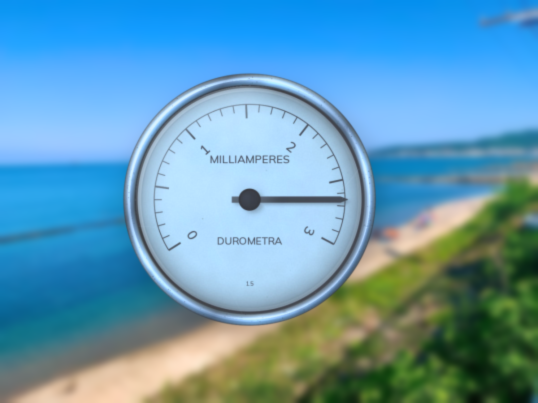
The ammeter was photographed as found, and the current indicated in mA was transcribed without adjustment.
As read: 2.65 mA
